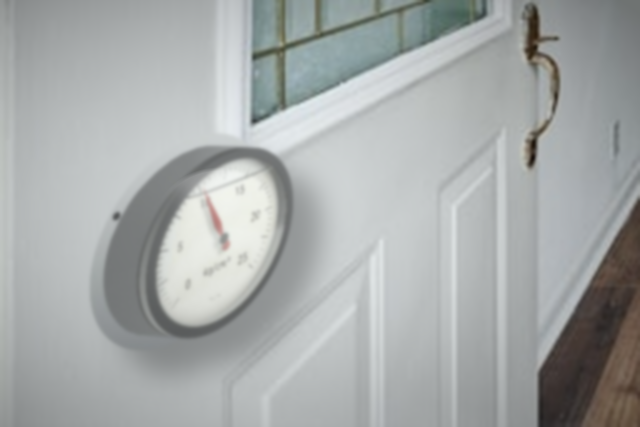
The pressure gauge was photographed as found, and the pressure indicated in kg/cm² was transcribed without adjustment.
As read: 10 kg/cm²
